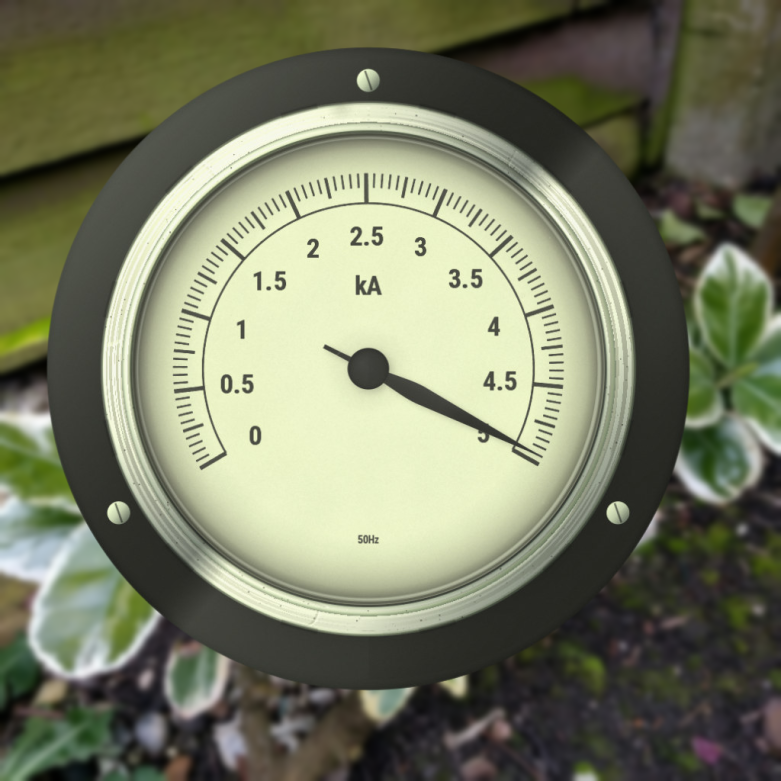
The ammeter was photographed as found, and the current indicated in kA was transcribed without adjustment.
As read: 4.95 kA
